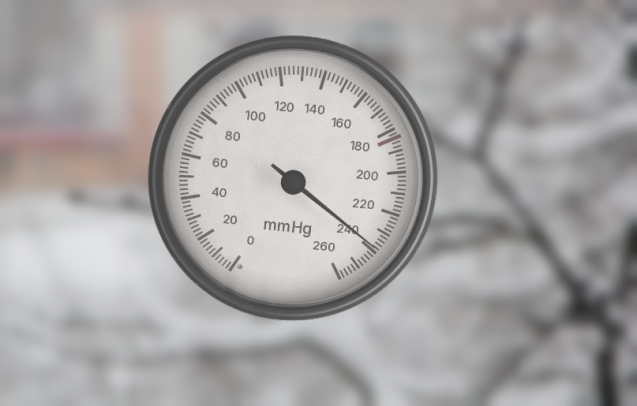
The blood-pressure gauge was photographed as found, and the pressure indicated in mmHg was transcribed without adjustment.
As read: 238 mmHg
